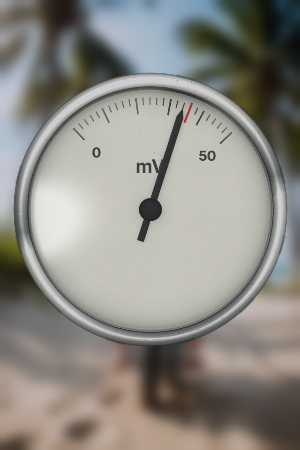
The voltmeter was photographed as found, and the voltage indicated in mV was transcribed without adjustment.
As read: 34 mV
